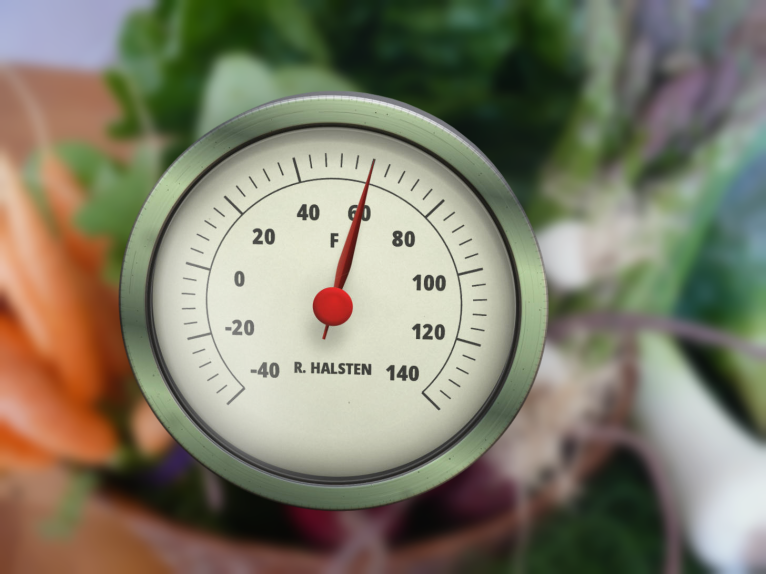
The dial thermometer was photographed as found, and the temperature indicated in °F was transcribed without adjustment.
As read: 60 °F
